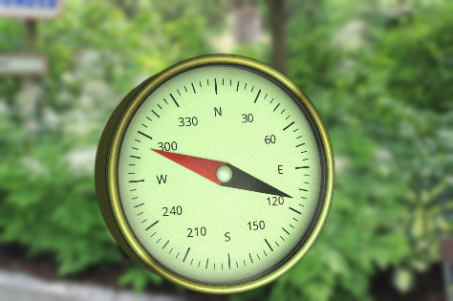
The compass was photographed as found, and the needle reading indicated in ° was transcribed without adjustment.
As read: 292.5 °
